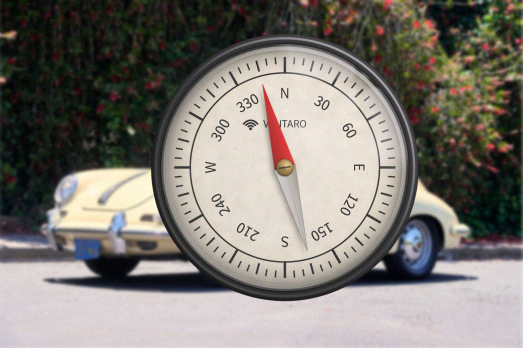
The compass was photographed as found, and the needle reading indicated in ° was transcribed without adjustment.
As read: 345 °
